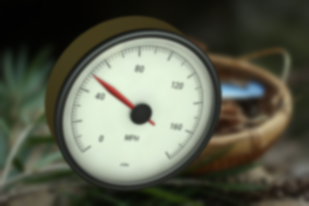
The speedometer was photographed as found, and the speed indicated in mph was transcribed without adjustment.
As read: 50 mph
